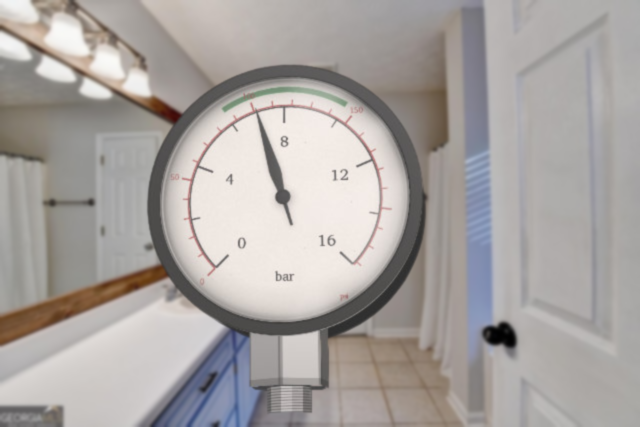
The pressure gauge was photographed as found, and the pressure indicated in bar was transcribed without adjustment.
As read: 7 bar
